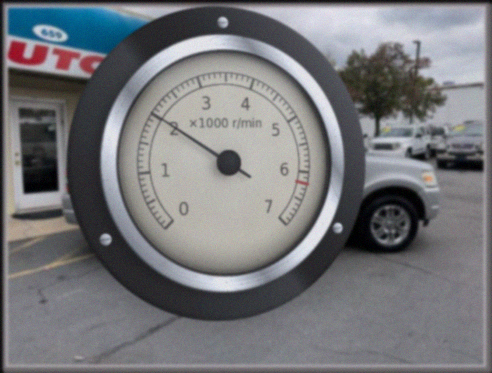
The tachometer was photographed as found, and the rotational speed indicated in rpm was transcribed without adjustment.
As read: 2000 rpm
